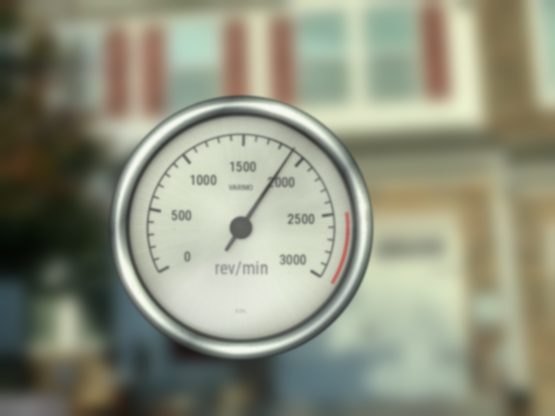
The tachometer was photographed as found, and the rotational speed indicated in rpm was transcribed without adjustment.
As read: 1900 rpm
